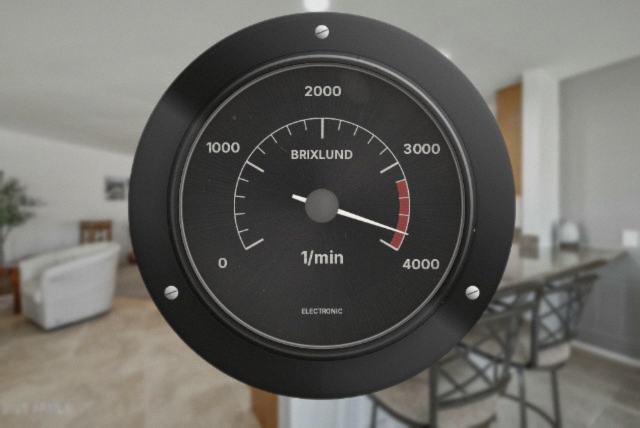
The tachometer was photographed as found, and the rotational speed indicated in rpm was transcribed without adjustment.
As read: 3800 rpm
